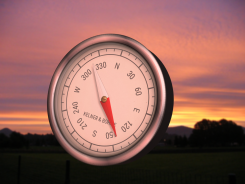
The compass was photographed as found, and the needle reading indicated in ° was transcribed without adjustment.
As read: 140 °
